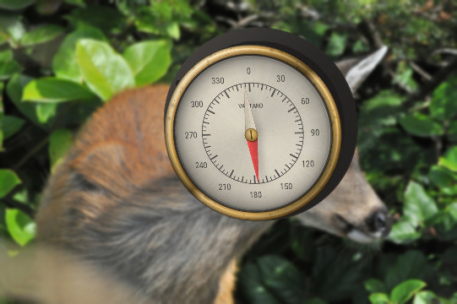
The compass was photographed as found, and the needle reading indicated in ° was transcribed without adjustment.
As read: 175 °
